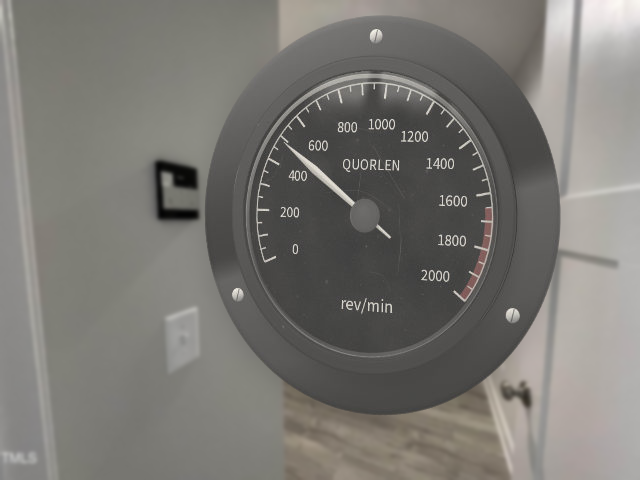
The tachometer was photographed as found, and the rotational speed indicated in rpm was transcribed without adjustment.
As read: 500 rpm
